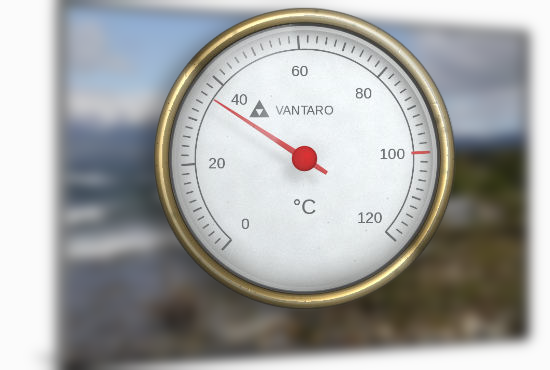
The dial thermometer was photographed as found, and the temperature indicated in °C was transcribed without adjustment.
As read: 36 °C
